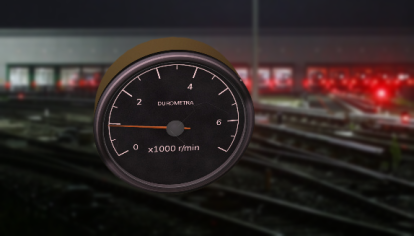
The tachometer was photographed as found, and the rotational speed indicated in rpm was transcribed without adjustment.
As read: 1000 rpm
